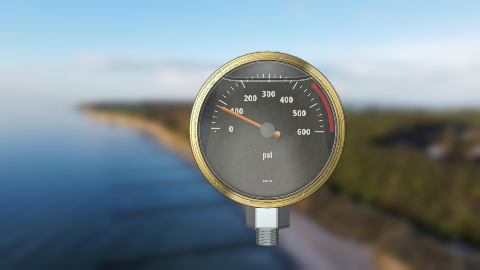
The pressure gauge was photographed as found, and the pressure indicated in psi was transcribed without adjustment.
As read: 80 psi
